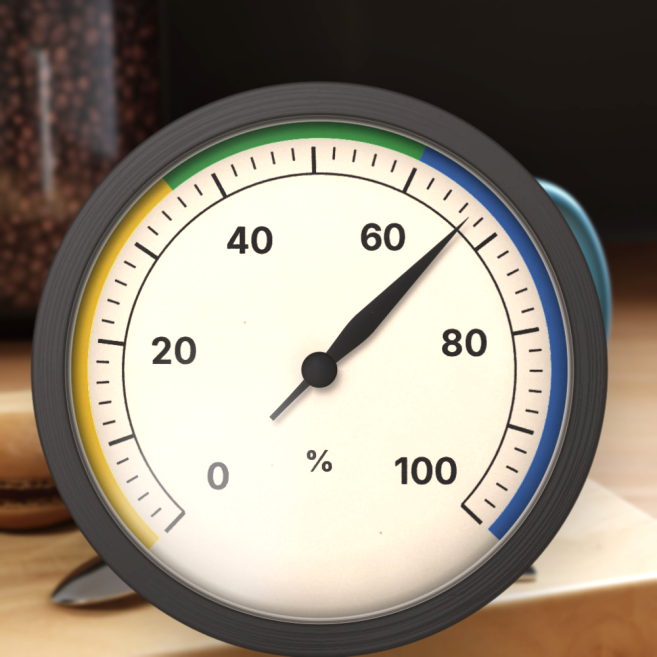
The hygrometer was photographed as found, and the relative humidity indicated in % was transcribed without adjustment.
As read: 67 %
